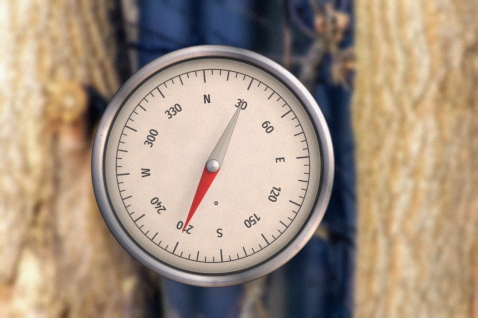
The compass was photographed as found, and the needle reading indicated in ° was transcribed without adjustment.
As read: 210 °
